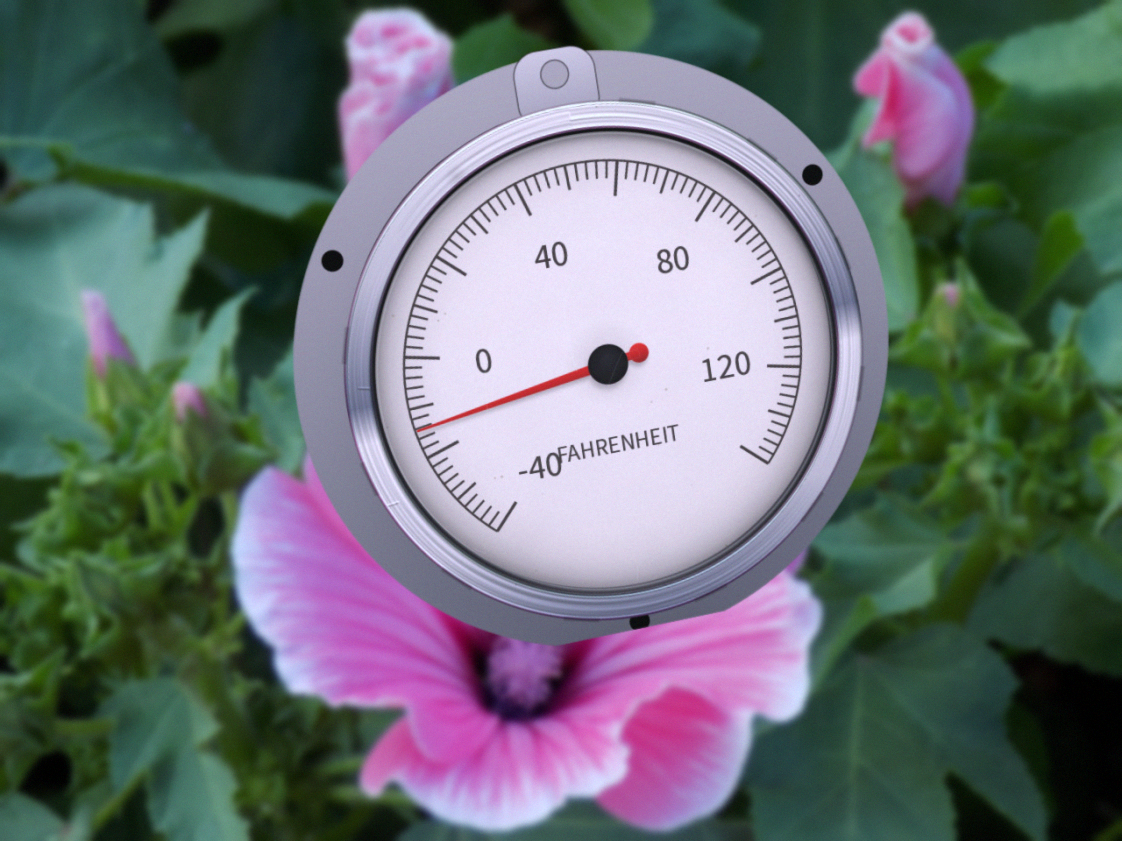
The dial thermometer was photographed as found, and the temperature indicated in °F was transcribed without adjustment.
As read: -14 °F
